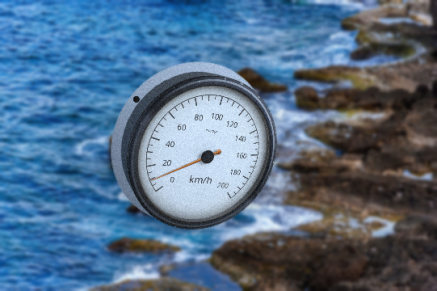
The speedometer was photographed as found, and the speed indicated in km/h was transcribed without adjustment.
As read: 10 km/h
